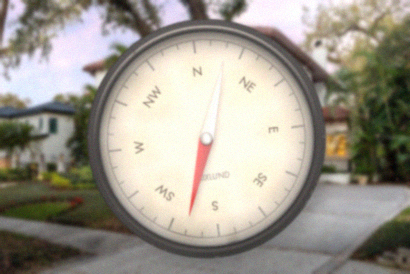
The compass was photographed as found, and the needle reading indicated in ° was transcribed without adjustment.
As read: 200 °
